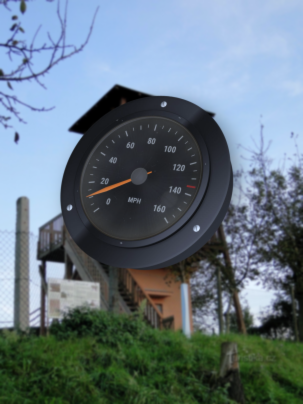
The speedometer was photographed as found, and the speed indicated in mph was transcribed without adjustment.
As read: 10 mph
